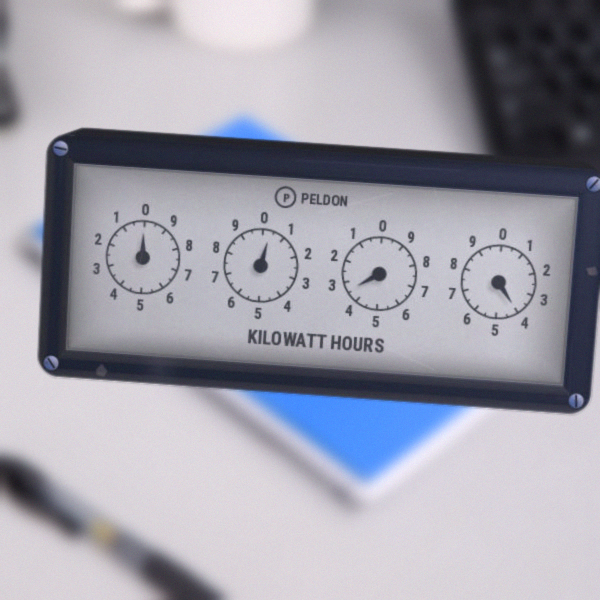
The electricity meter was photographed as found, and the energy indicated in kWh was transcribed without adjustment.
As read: 34 kWh
